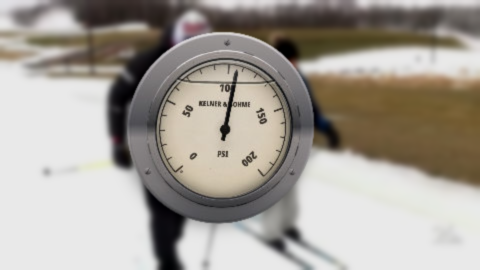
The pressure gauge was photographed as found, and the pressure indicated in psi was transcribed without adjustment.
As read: 105 psi
